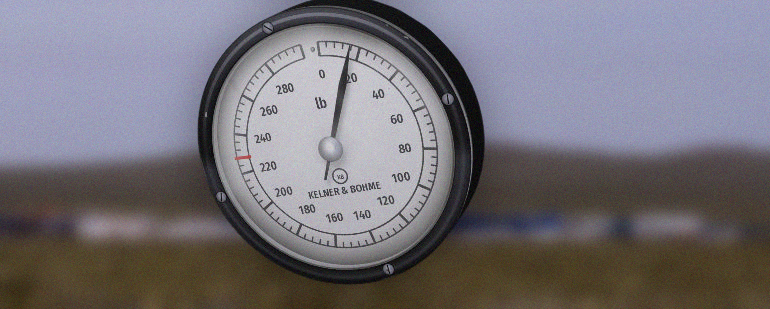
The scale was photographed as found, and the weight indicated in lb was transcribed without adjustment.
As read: 16 lb
